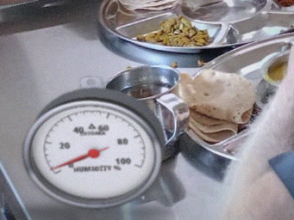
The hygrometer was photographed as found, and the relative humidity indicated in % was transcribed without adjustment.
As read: 4 %
